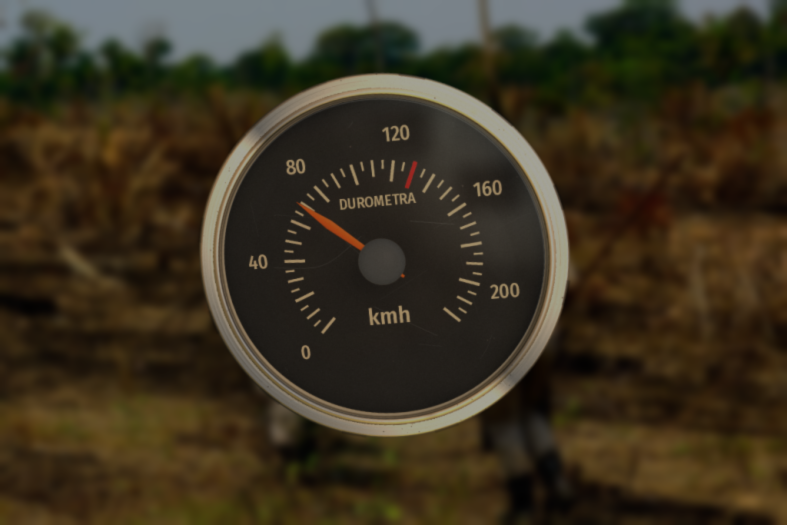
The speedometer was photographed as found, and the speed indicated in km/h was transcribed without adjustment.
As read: 70 km/h
